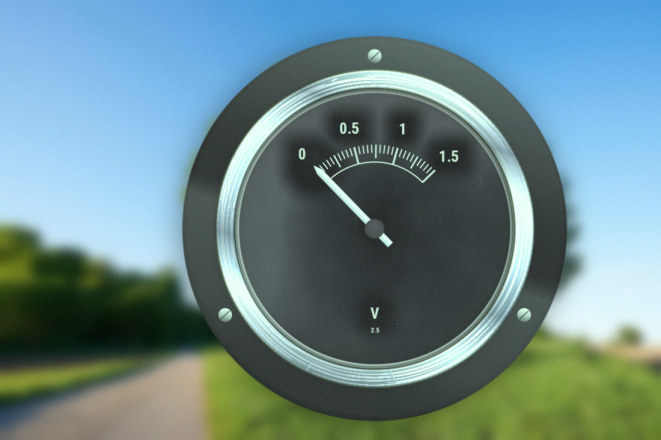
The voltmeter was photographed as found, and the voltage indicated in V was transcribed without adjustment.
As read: 0 V
